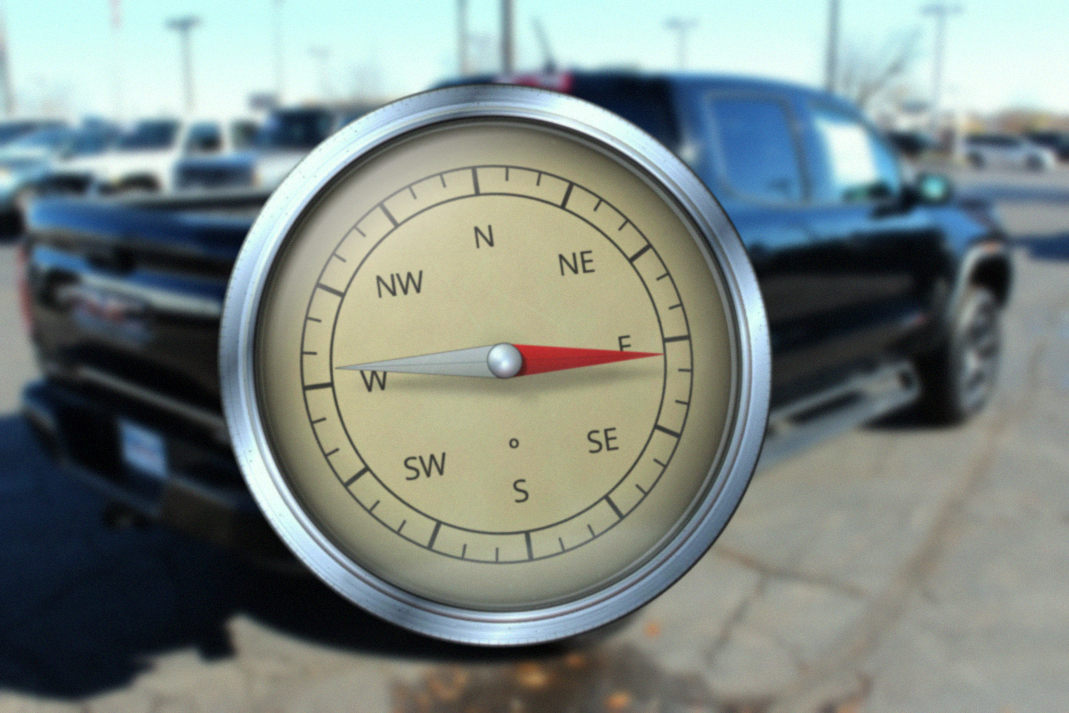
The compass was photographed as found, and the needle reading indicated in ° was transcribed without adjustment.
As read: 95 °
